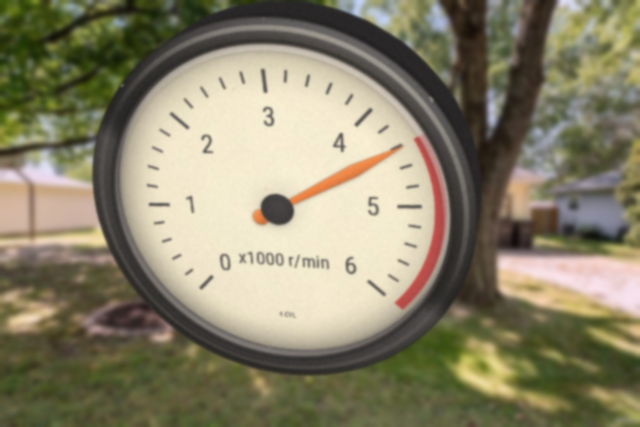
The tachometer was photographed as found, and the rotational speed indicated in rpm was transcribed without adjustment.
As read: 4400 rpm
